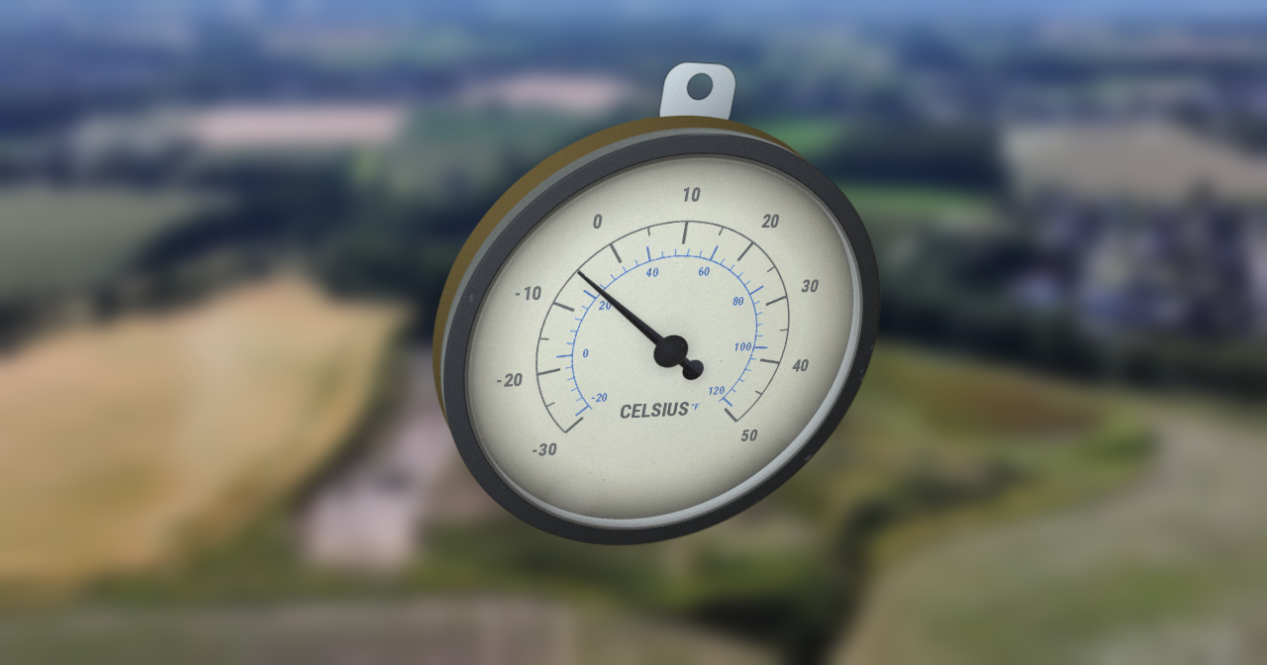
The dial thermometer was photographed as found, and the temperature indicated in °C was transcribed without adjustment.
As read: -5 °C
